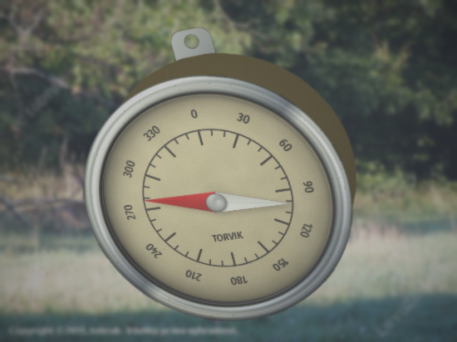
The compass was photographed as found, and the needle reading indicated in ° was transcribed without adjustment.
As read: 280 °
